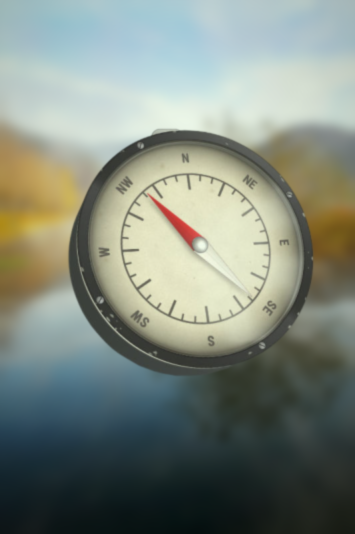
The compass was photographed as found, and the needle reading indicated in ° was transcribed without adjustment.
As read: 320 °
